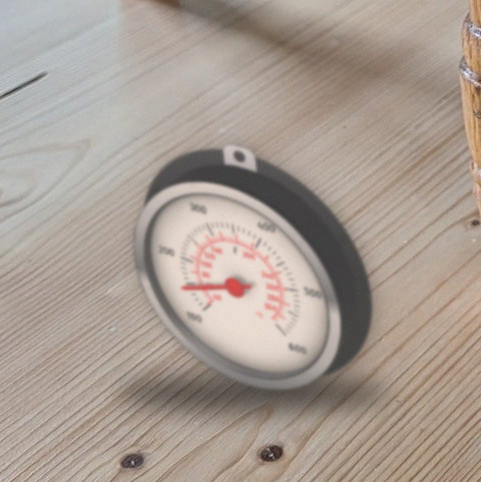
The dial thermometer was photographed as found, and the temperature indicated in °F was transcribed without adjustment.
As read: 150 °F
